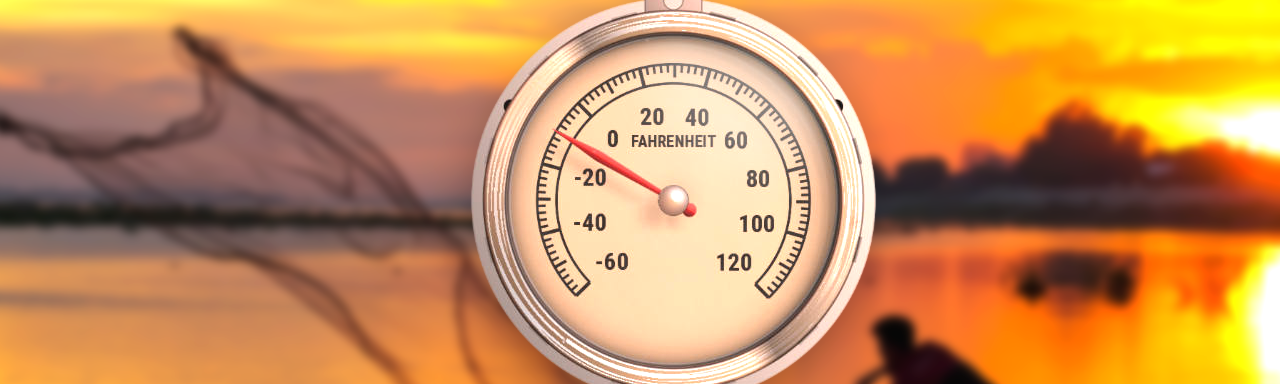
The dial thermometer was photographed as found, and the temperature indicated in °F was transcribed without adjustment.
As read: -10 °F
